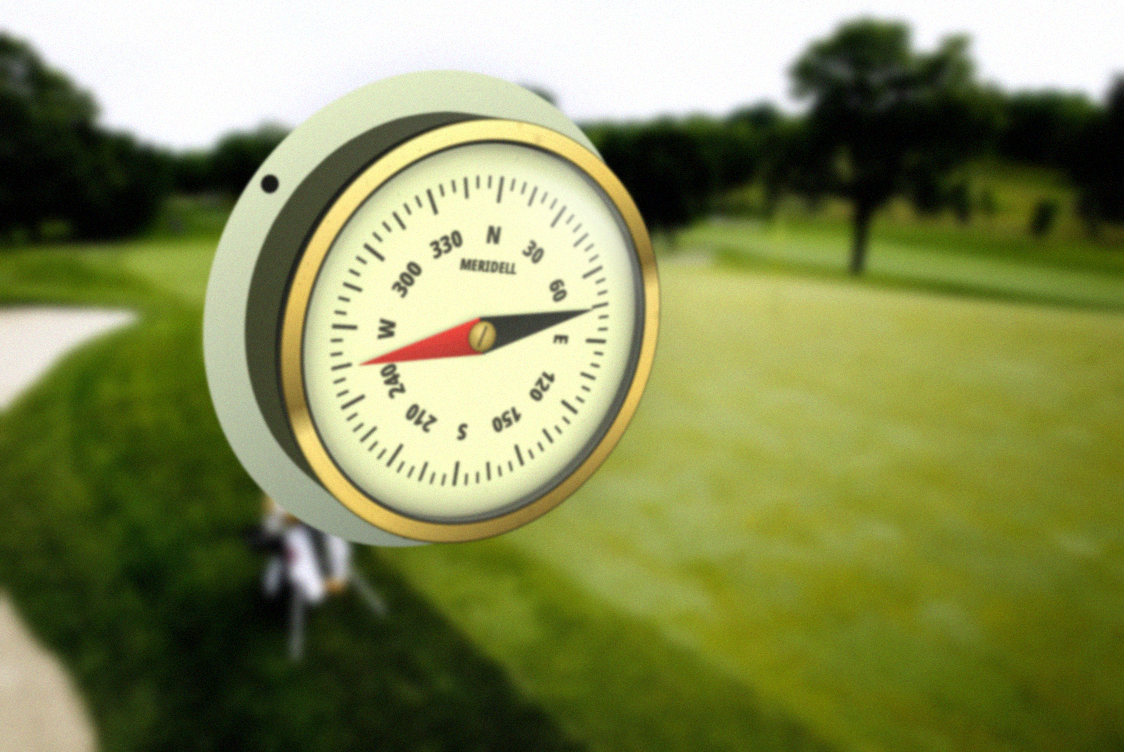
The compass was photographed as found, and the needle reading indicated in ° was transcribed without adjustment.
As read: 255 °
